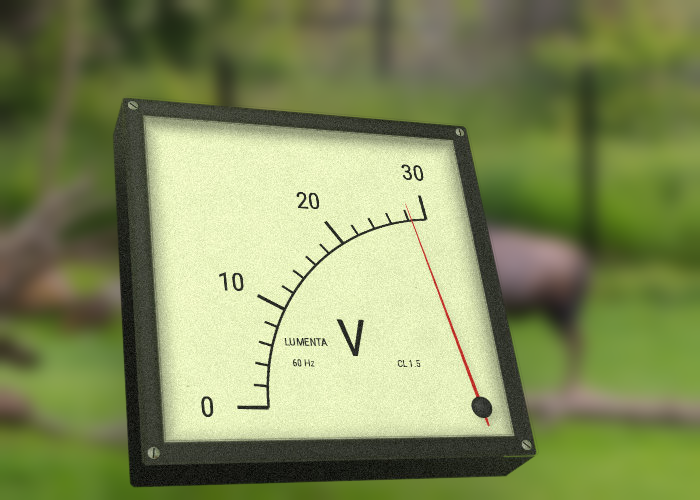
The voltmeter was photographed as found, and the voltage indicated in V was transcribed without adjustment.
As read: 28 V
